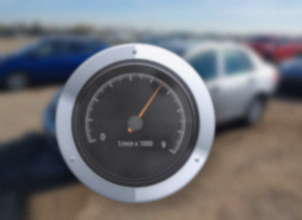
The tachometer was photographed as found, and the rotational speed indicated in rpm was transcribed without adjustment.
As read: 5500 rpm
